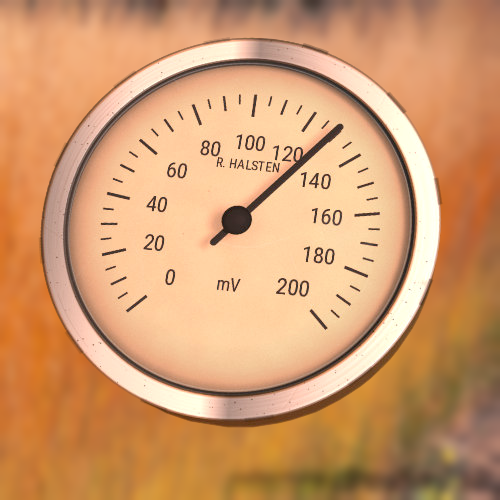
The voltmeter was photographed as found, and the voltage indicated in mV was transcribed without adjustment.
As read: 130 mV
